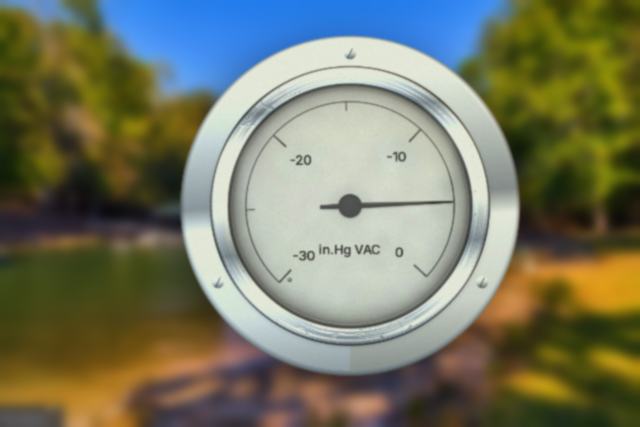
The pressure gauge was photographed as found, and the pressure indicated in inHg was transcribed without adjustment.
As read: -5 inHg
